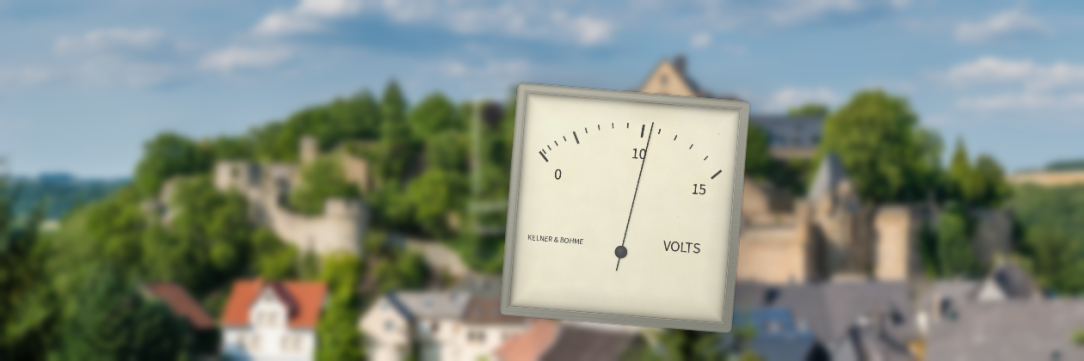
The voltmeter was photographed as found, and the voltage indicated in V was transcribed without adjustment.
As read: 10.5 V
